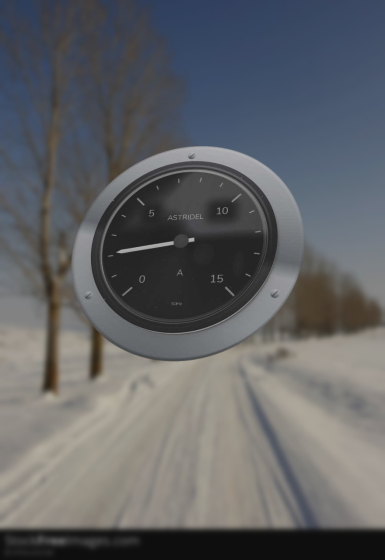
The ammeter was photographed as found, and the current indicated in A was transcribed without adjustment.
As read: 2 A
